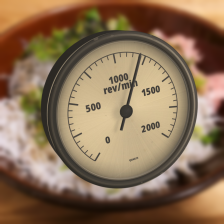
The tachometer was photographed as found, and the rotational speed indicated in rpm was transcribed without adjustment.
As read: 1200 rpm
